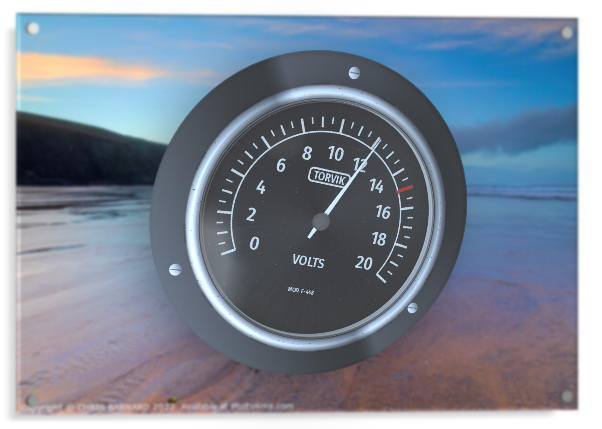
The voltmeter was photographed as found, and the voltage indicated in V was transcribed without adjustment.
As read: 12 V
